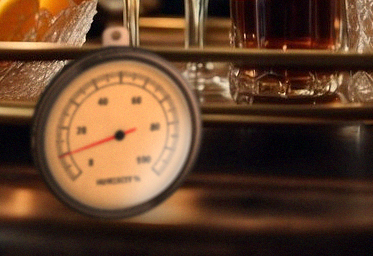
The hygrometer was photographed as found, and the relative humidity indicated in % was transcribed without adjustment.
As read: 10 %
